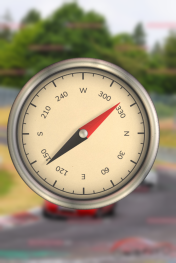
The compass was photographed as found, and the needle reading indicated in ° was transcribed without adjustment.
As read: 320 °
